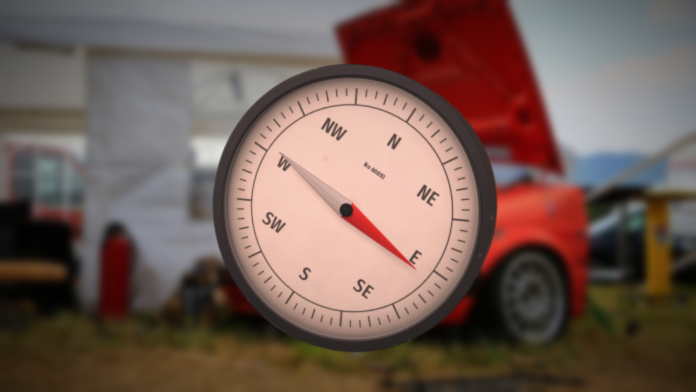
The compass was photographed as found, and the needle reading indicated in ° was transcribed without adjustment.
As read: 95 °
